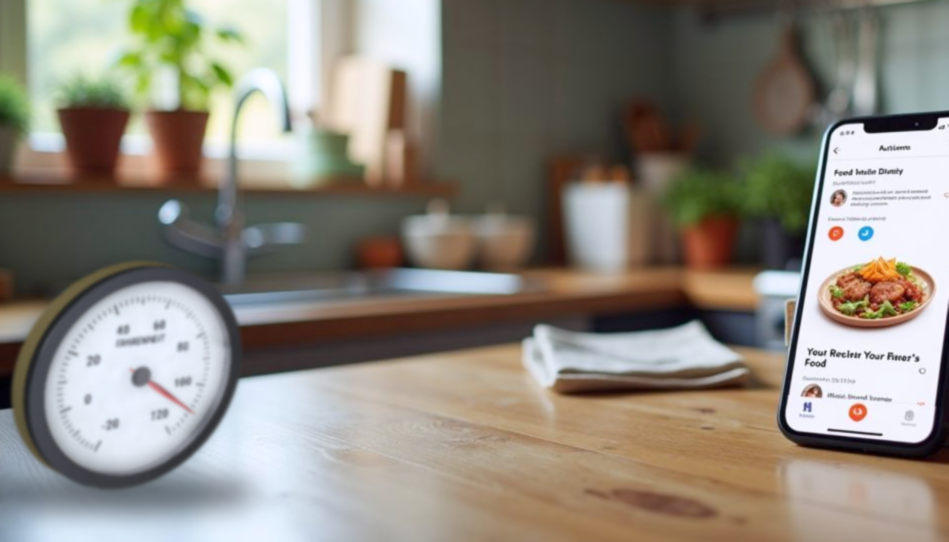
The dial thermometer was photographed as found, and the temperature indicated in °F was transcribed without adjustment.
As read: 110 °F
